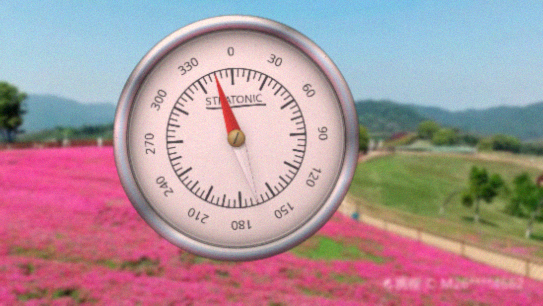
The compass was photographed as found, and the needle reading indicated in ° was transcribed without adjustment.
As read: 345 °
